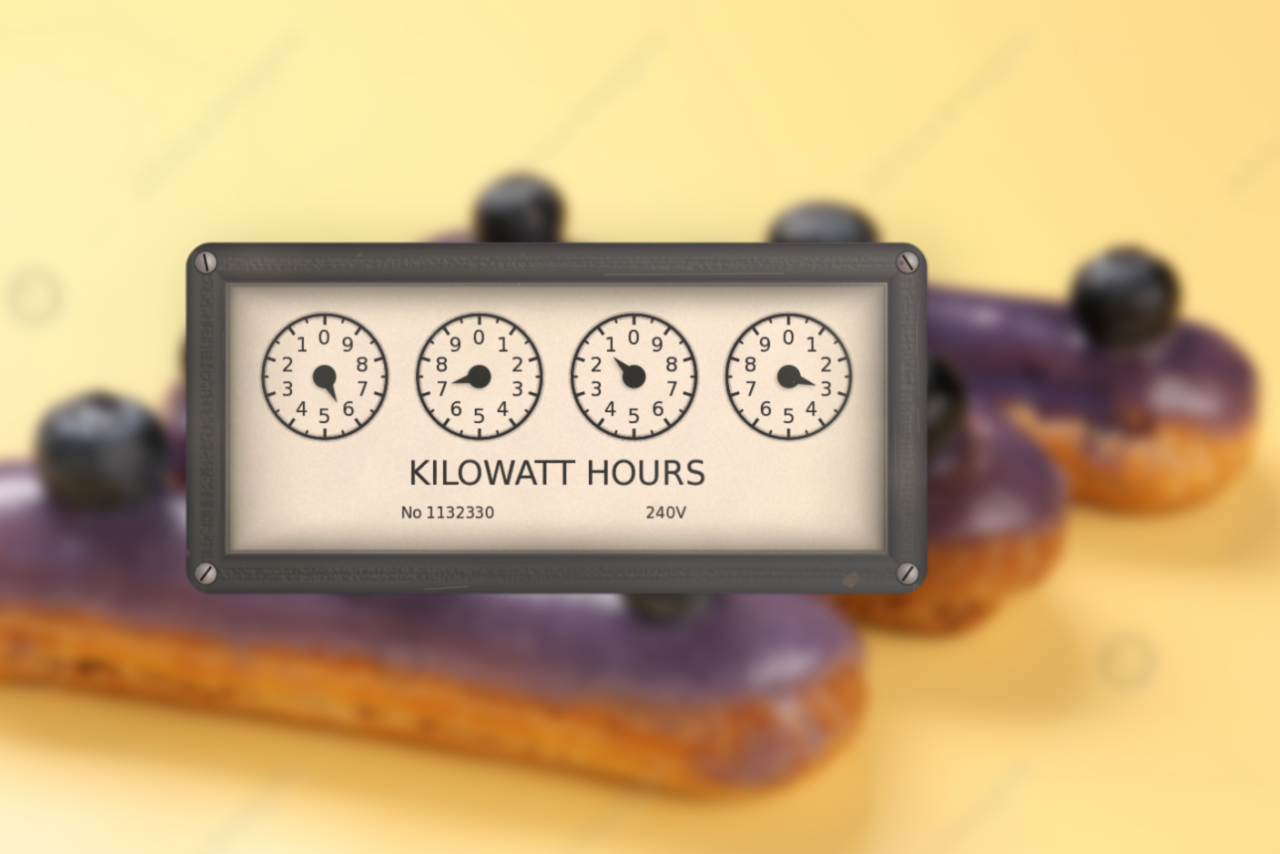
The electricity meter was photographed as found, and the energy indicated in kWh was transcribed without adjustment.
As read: 5713 kWh
